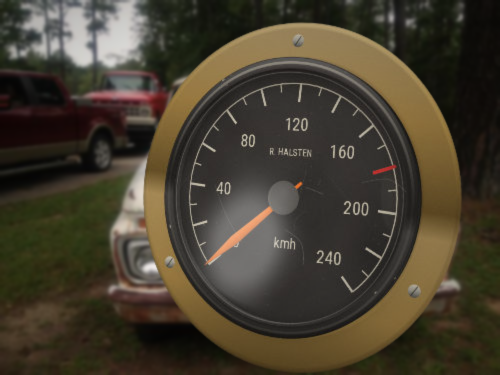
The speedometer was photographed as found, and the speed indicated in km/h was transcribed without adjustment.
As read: 0 km/h
